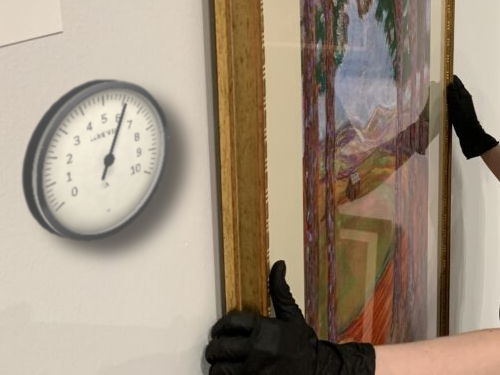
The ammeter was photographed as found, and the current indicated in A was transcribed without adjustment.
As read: 6 A
